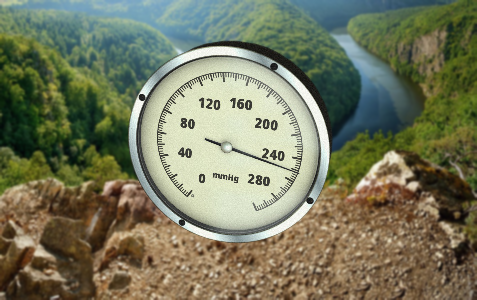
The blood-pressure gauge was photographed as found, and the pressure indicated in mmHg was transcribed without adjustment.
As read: 250 mmHg
